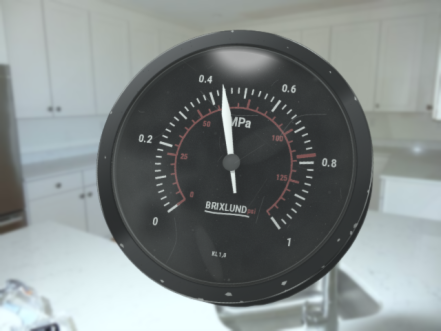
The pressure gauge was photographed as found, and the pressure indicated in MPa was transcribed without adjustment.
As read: 0.44 MPa
